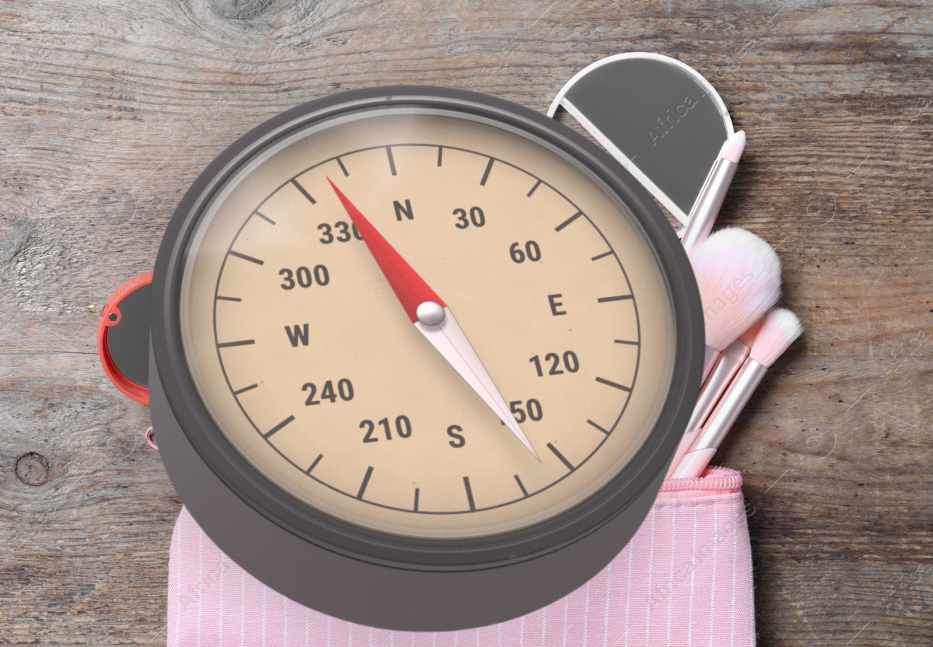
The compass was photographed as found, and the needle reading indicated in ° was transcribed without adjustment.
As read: 337.5 °
